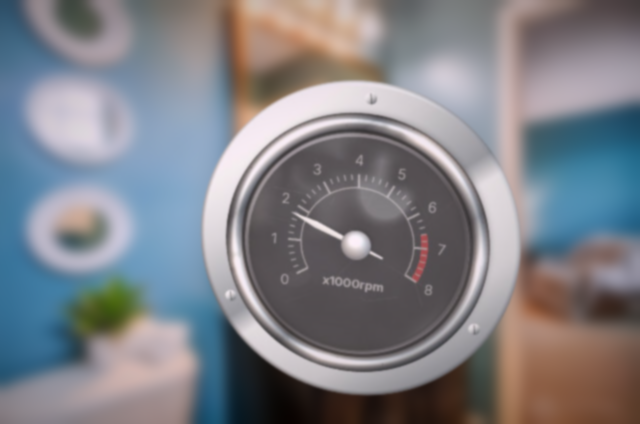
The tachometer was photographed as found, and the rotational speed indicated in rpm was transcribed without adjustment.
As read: 1800 rpm
